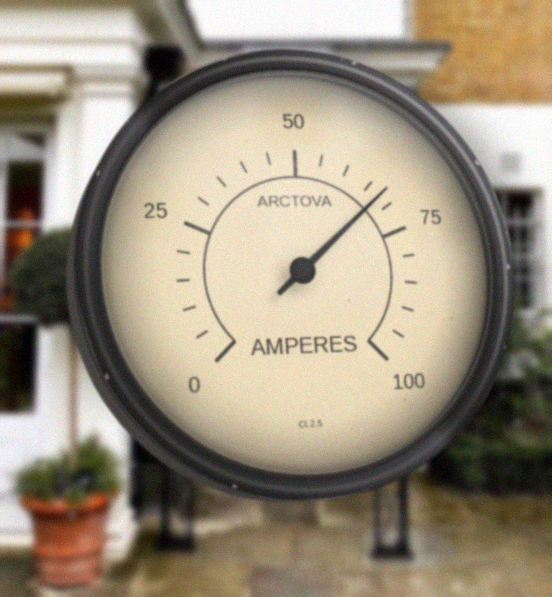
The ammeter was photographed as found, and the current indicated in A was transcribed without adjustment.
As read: 67.5 A
